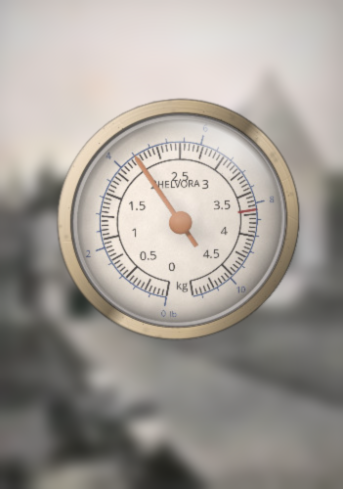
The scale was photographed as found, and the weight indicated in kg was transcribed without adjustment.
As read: 2 kg
